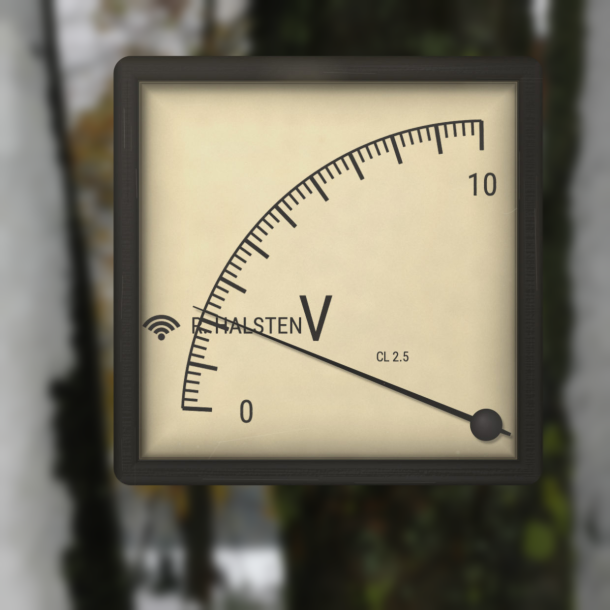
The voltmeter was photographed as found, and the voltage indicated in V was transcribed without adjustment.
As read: 2.2 V
